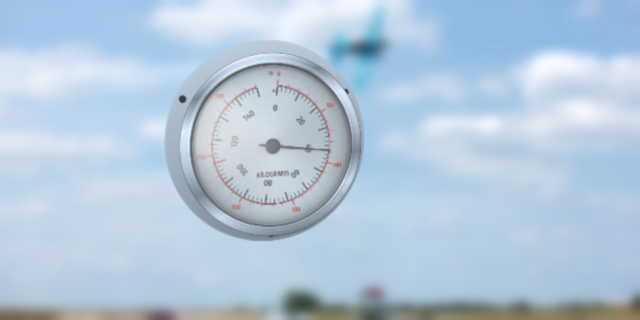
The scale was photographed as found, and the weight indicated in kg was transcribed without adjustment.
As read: 40 kg
